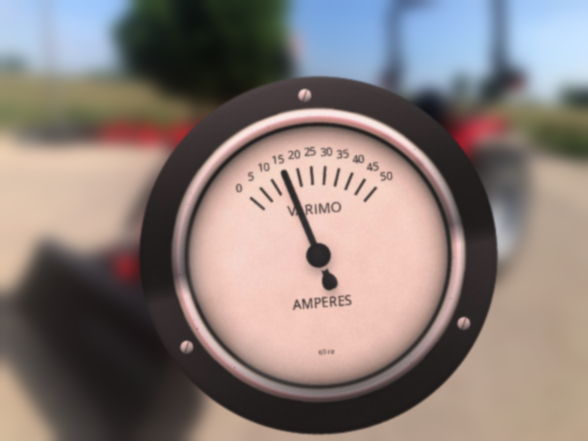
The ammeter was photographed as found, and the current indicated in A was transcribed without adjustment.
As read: 15 A
